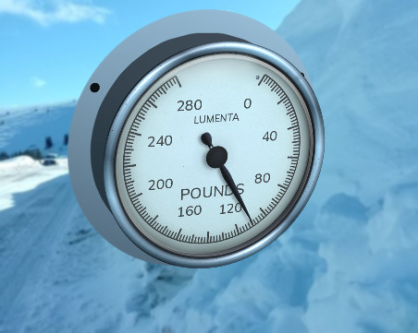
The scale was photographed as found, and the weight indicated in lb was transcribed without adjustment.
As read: 110 lb
